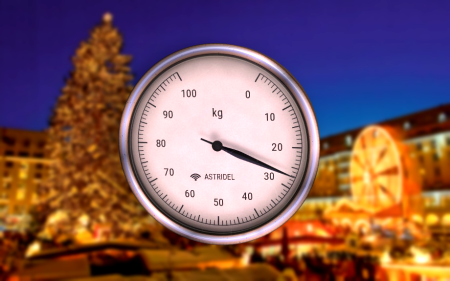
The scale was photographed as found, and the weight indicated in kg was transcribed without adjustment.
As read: 27 kg
